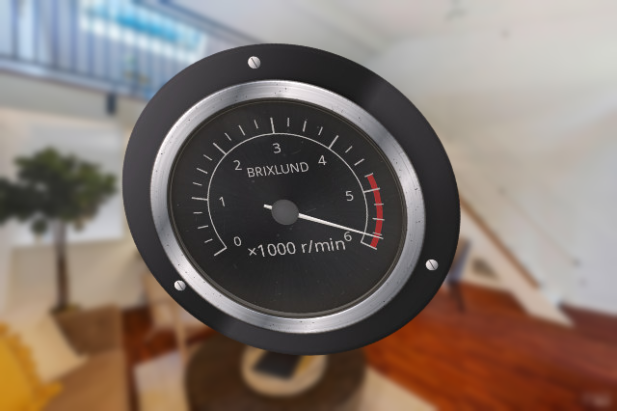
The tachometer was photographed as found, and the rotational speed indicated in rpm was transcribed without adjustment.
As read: 5750 rpm
